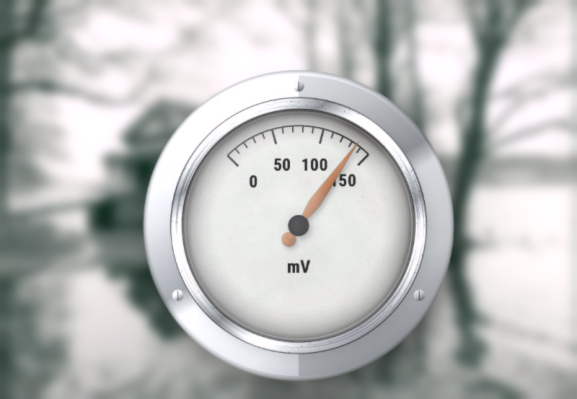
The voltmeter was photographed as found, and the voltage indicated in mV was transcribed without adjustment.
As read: 135 mV
